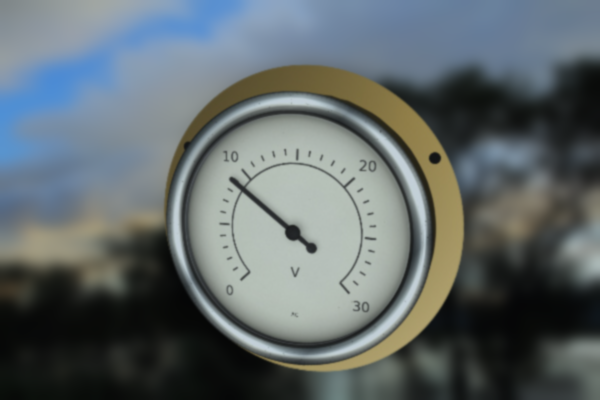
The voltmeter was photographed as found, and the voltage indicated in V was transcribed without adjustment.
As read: 9 V
